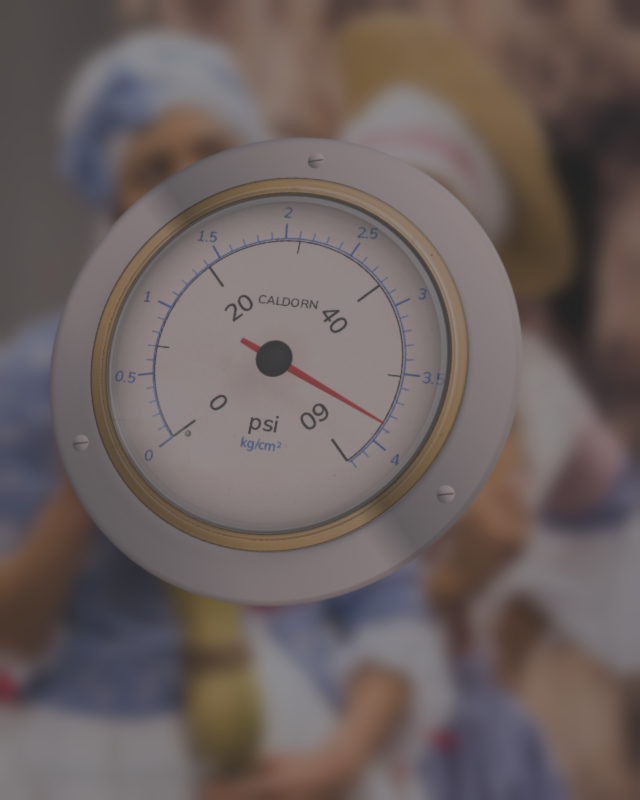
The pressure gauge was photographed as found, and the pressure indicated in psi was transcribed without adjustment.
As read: 55 psi
